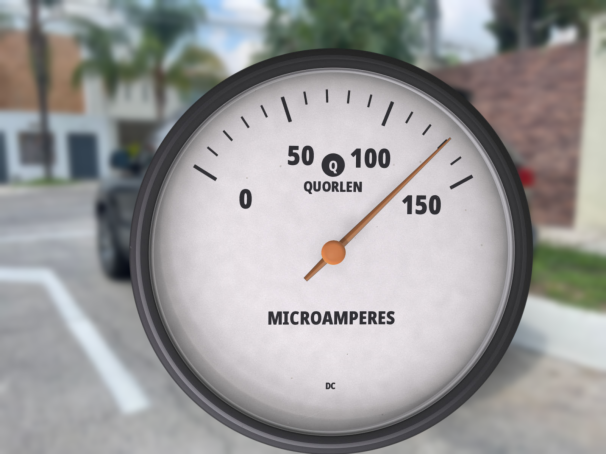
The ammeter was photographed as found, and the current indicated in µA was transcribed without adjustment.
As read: 130 µA
